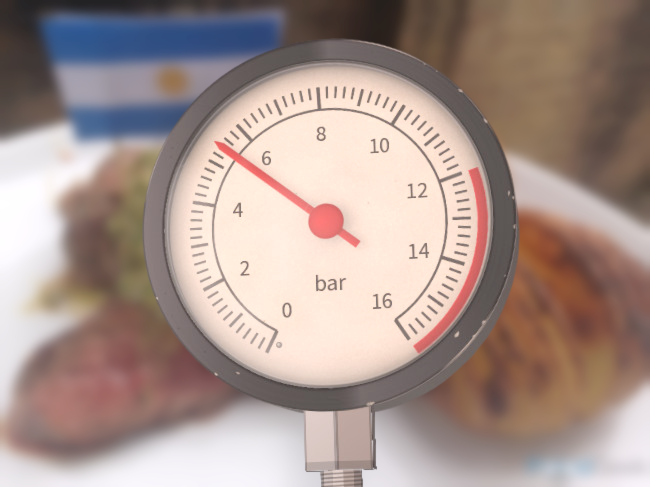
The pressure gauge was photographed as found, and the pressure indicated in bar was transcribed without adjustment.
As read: 5.4 bar
